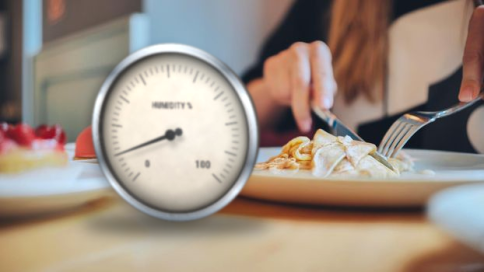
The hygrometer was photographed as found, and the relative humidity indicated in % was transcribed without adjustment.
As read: 10 %
